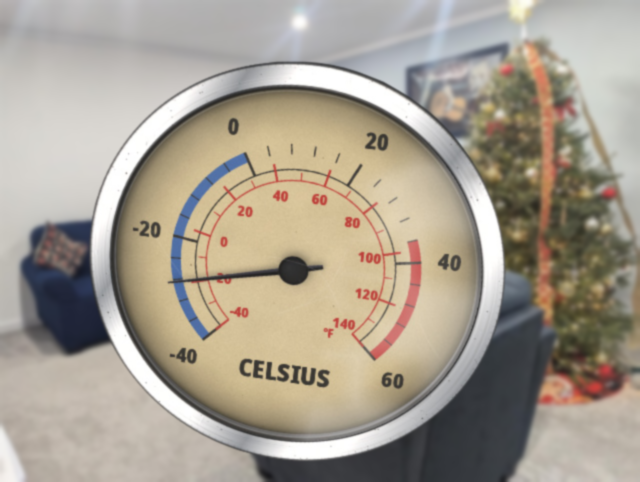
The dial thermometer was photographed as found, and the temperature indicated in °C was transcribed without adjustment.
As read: -28 °C
